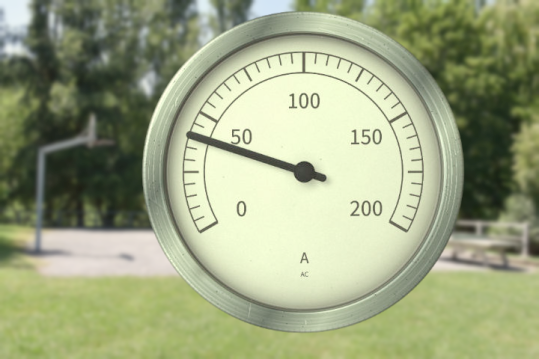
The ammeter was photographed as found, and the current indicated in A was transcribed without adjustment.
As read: 40 A
